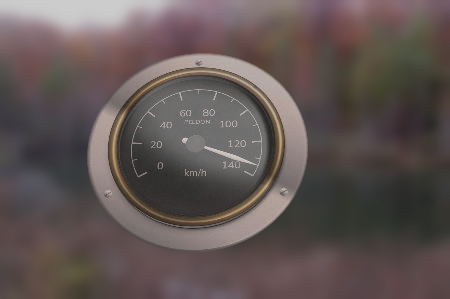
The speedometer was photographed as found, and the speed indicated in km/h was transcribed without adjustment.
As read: 135 km/h
